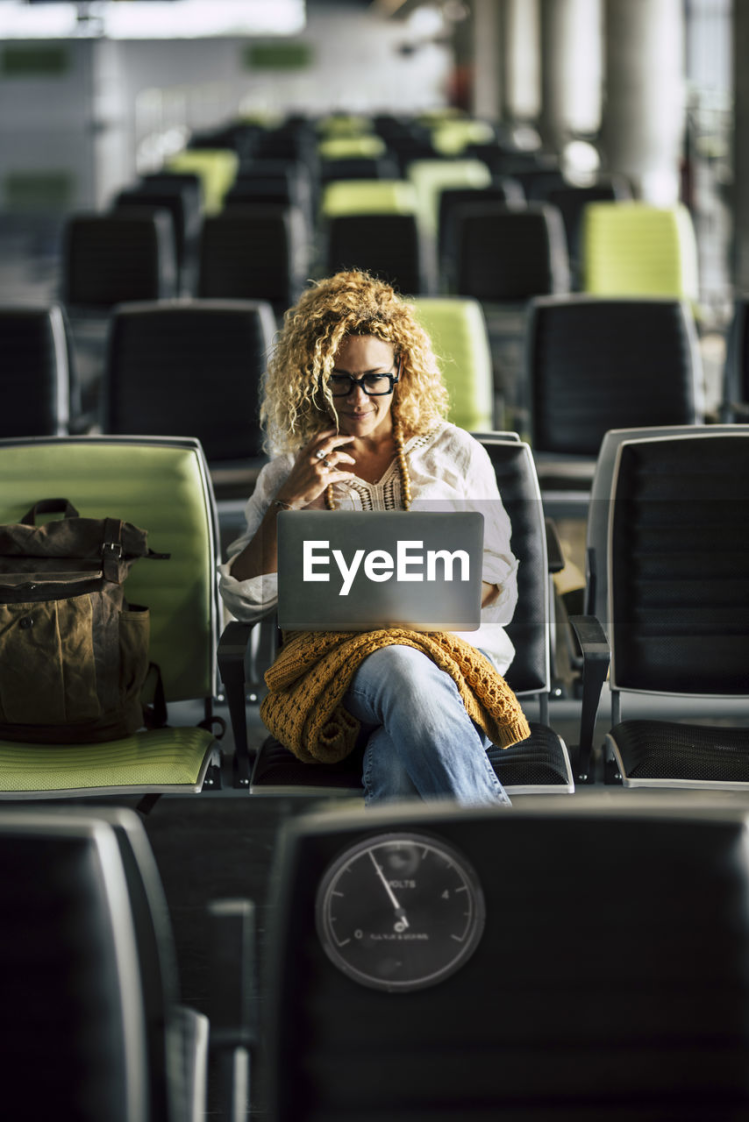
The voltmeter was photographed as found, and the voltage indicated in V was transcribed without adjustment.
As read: 2 V
